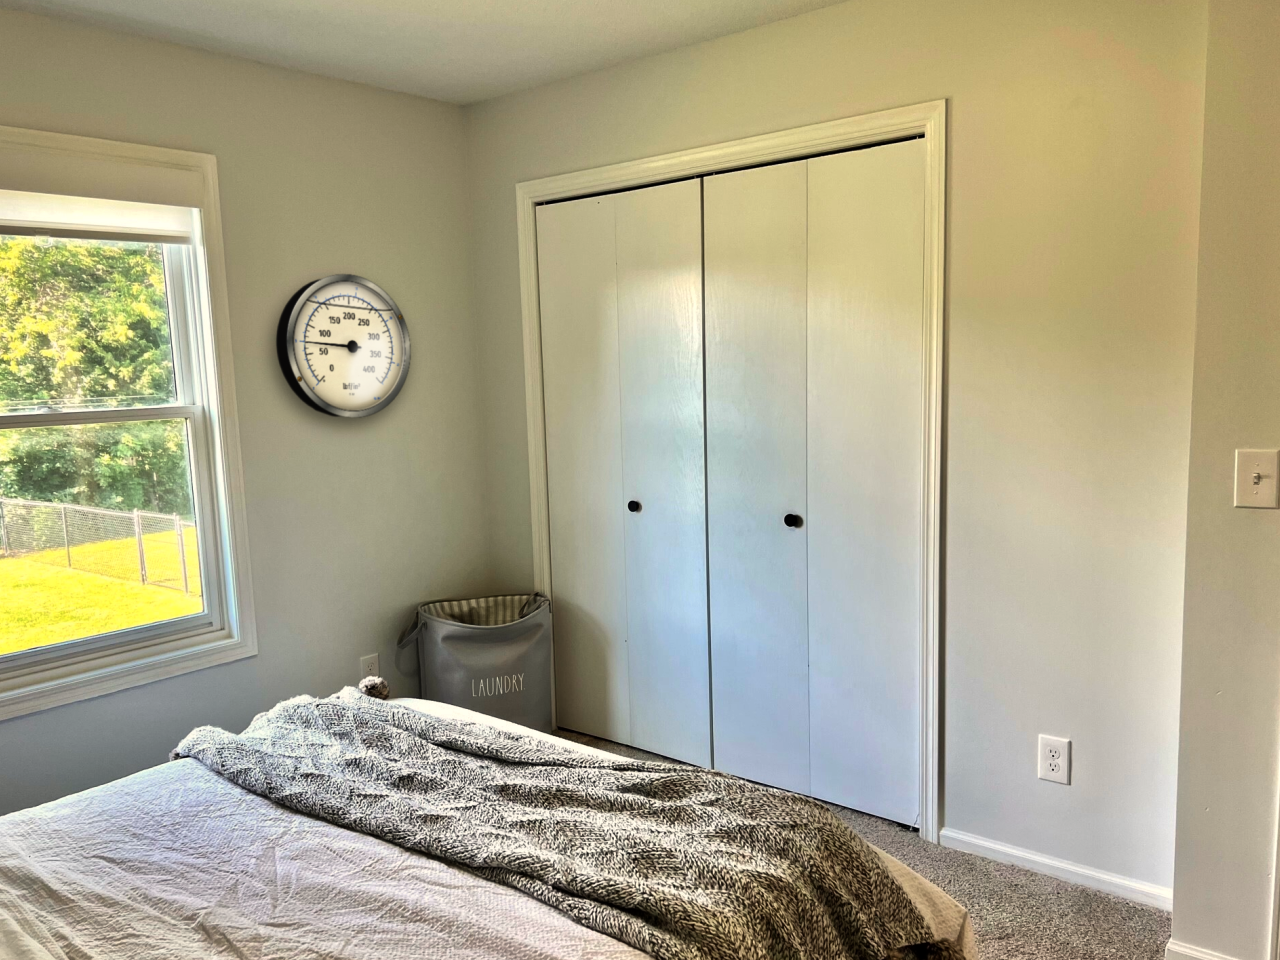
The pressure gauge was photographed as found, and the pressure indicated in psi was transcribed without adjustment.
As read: 70 psi
